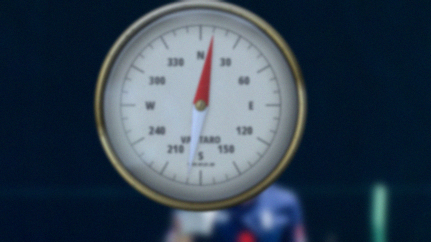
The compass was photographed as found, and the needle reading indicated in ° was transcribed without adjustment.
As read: 10 °
